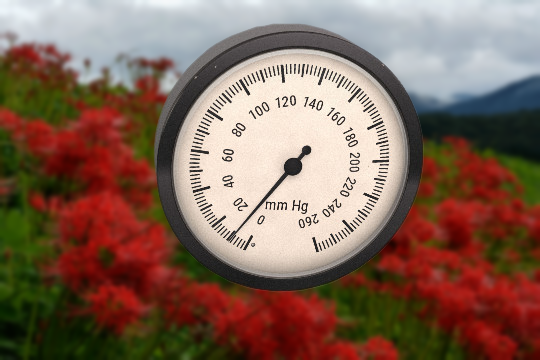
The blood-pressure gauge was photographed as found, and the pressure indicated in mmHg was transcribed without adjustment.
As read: 10 mmHg
